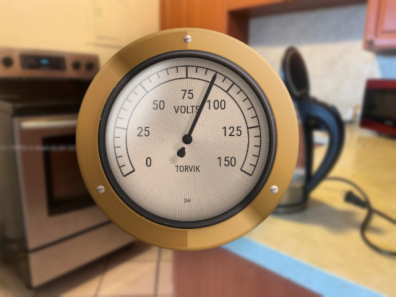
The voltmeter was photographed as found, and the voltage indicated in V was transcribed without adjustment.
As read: 90 V
